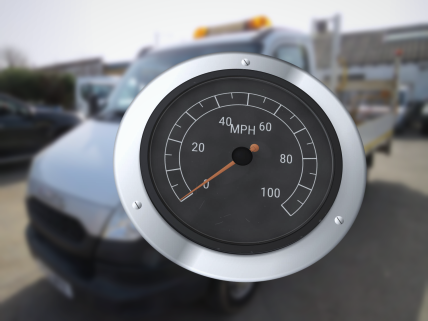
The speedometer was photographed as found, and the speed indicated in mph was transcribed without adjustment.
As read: 0 mph
